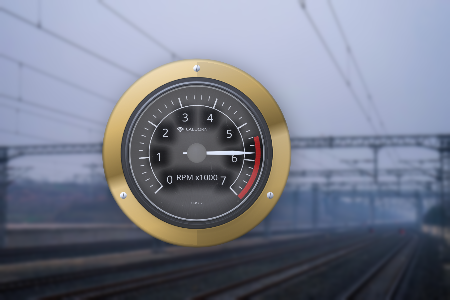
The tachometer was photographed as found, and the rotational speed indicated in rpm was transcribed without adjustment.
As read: 5800 rpm
